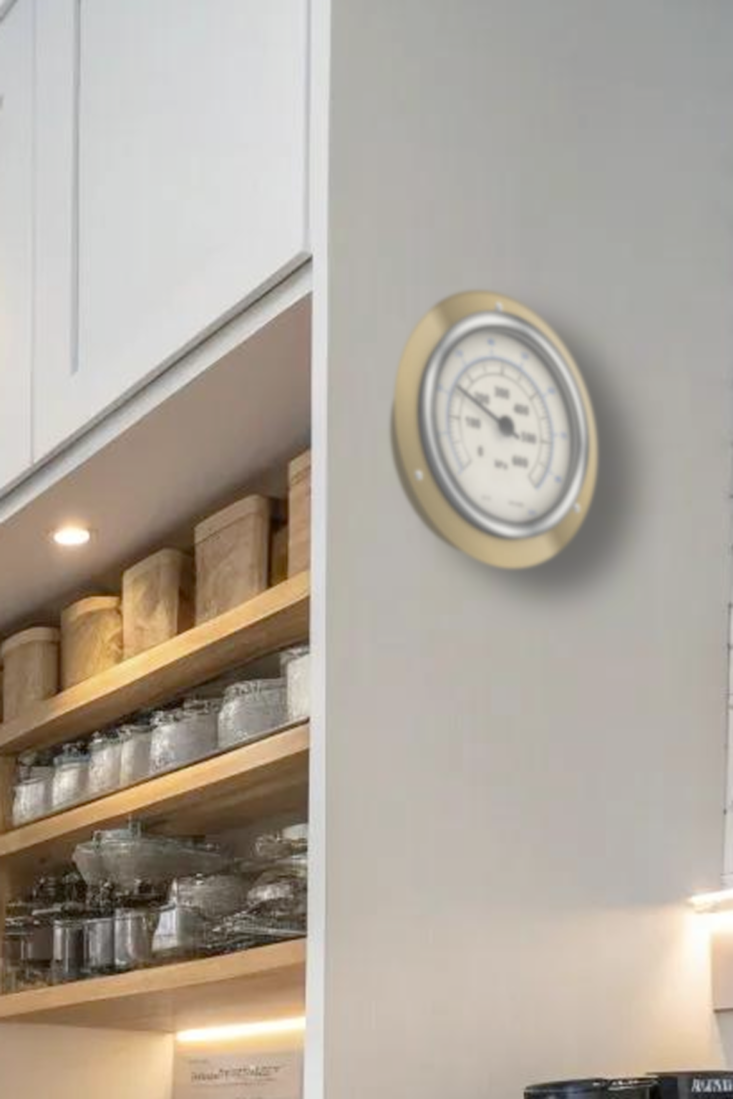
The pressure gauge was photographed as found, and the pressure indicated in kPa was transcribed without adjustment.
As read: 150 kPa
